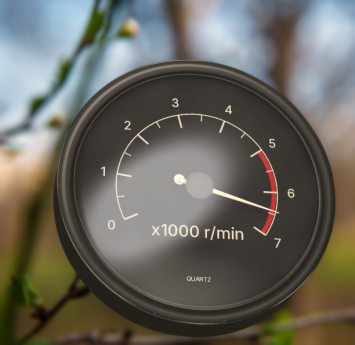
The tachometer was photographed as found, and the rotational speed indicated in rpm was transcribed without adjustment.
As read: 6500 rpm
